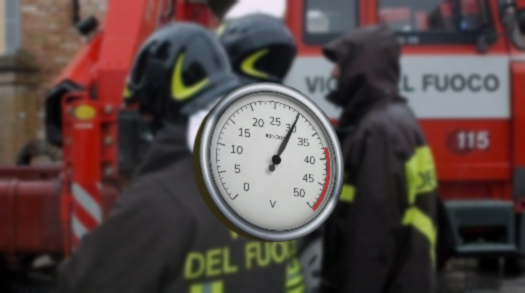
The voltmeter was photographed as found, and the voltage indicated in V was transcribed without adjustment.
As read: 30 V
